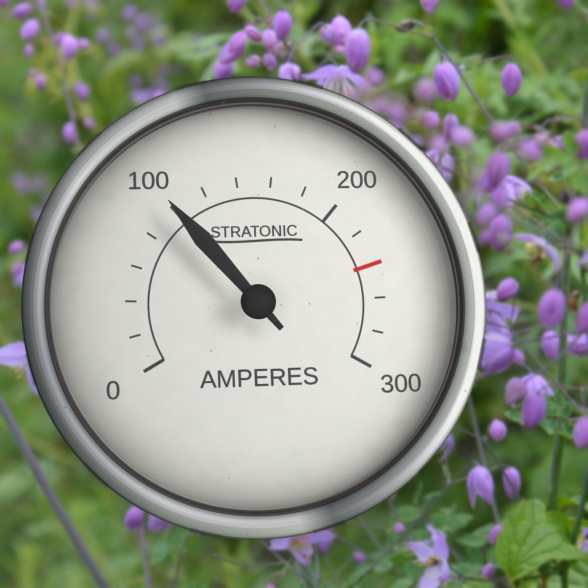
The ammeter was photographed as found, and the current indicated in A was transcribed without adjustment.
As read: 100 A
